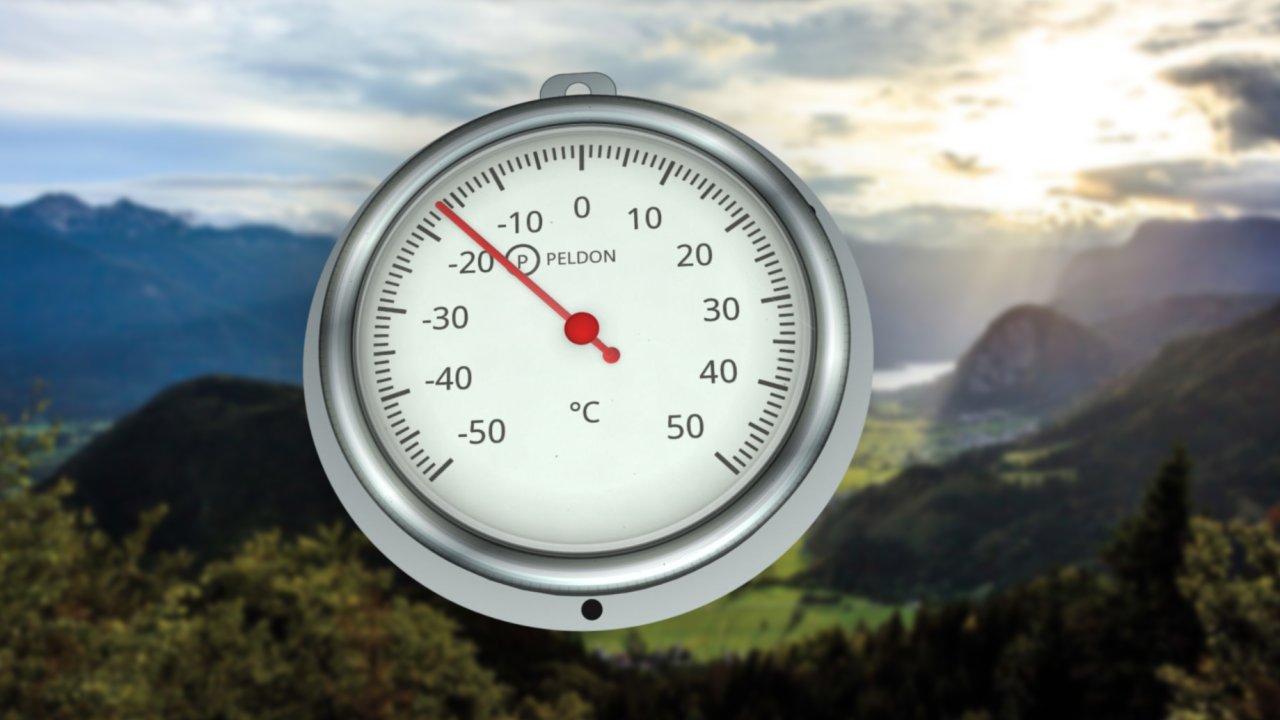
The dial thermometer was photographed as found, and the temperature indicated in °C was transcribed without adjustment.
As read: -17 °C
